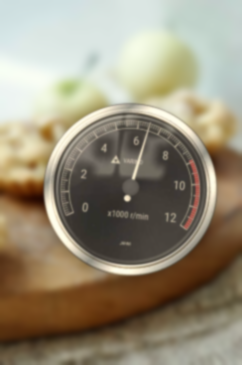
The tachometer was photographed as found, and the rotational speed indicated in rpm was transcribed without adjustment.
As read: 6500 rpm
